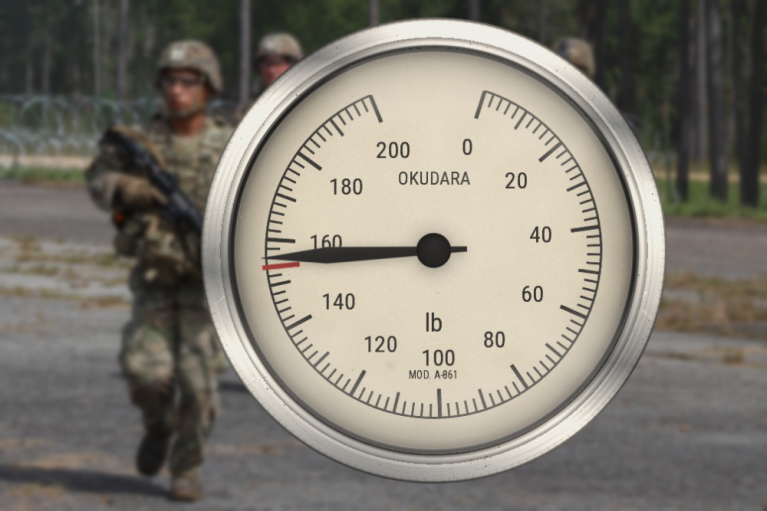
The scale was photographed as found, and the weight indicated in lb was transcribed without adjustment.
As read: 156 lb
